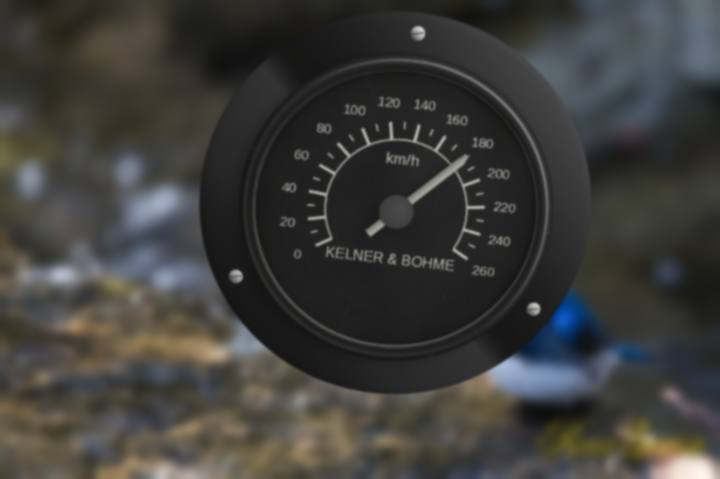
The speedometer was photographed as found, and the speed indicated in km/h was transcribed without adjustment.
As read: 180 km/h
